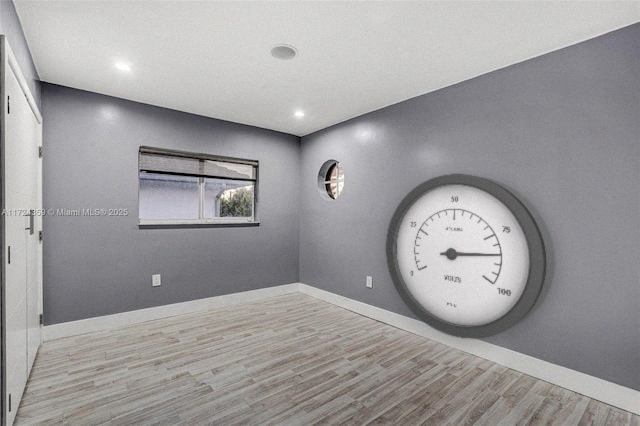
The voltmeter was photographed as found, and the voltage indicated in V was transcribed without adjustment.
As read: 85 V
